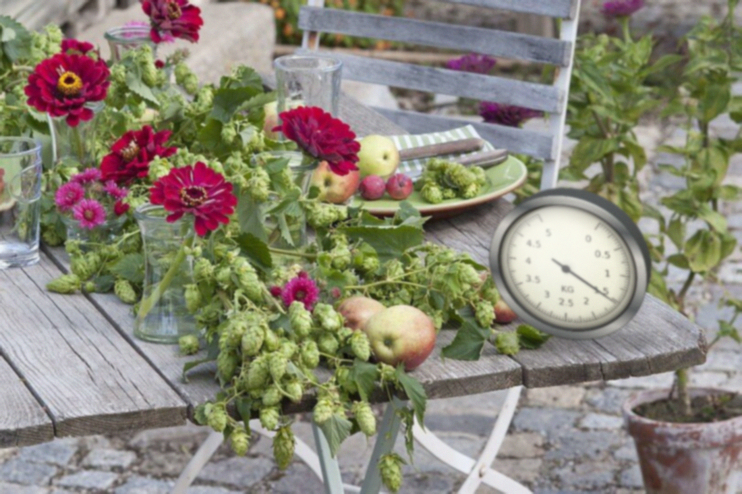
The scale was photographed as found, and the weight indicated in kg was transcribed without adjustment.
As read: 1.5 kg
